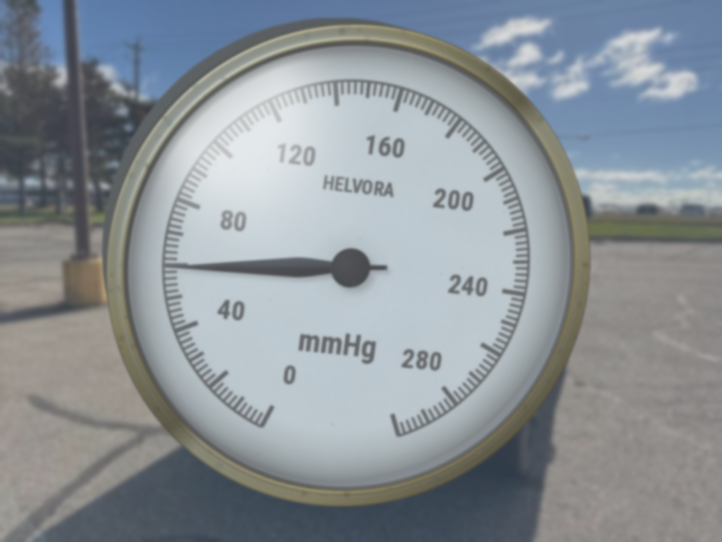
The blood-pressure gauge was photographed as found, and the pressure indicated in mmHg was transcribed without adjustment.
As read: 60 mmHg
